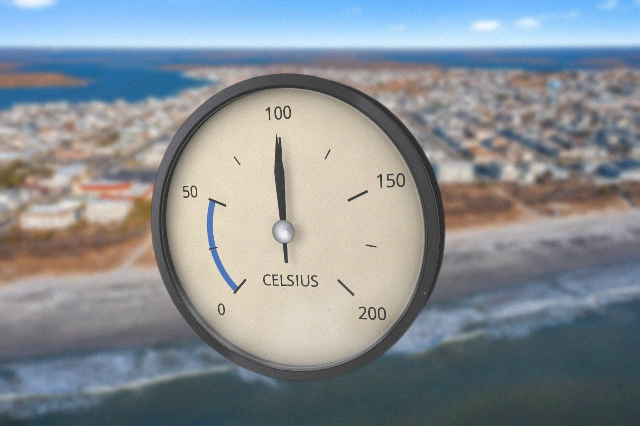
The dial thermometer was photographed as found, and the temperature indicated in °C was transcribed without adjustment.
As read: 100 °C
